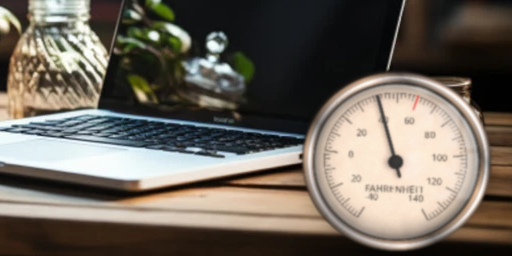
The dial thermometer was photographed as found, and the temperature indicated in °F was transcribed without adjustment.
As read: 40 °F
